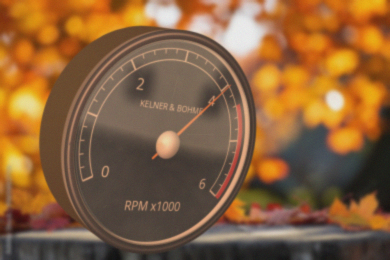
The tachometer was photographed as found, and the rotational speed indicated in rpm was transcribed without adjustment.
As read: 4000 rpm
